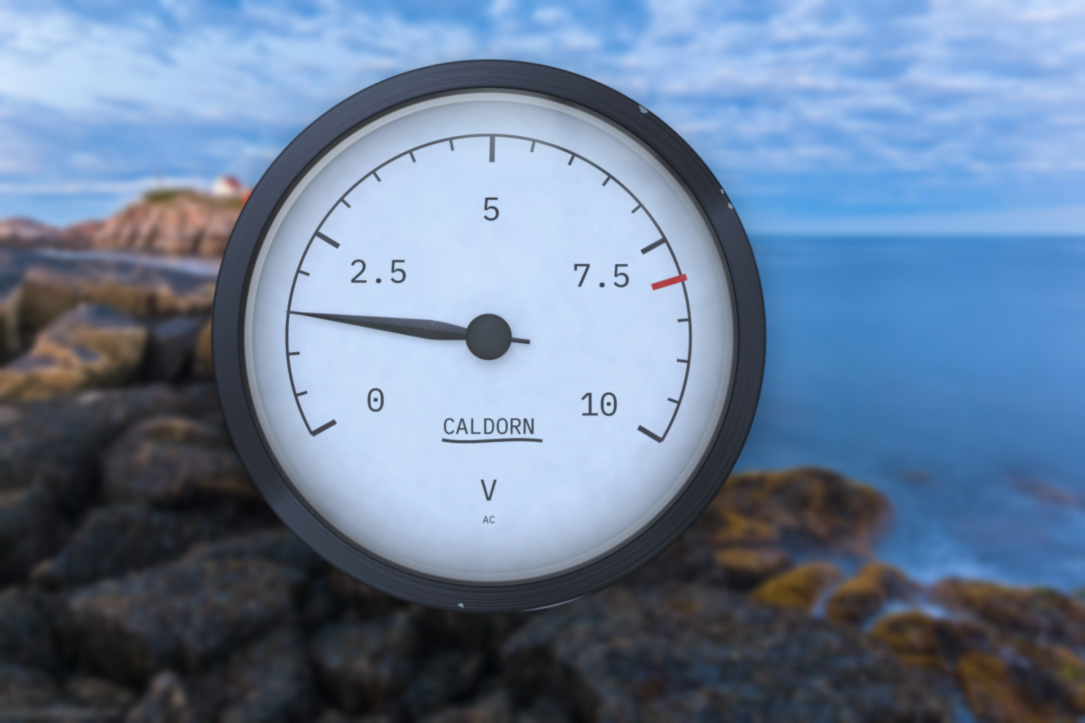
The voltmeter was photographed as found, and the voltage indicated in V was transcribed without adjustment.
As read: 1.5 V
